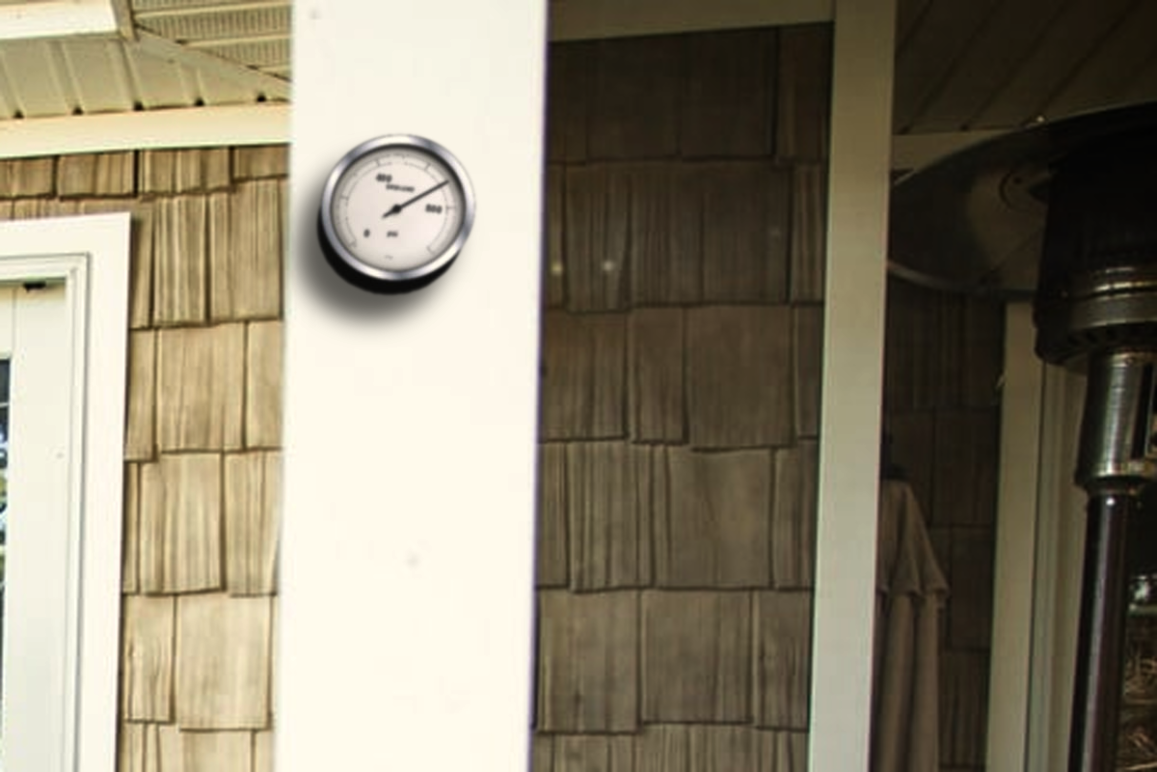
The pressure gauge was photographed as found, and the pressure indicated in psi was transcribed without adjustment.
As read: 700 psi
